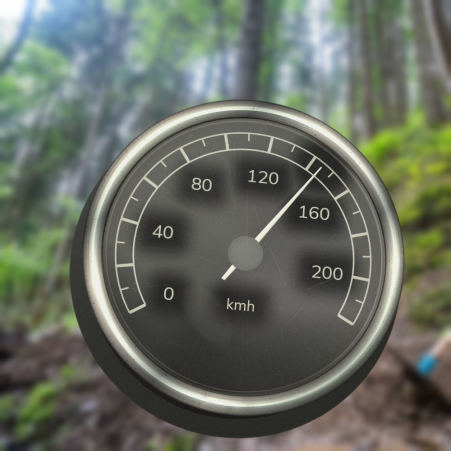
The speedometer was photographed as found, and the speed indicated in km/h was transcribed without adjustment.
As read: 145 km/h
